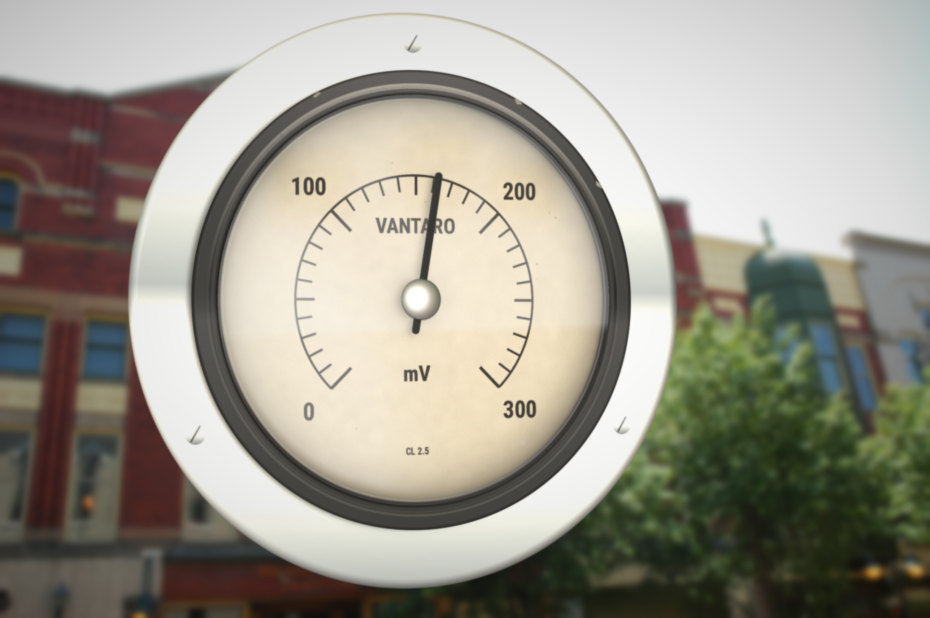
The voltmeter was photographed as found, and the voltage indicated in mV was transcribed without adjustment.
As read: 160 mV
